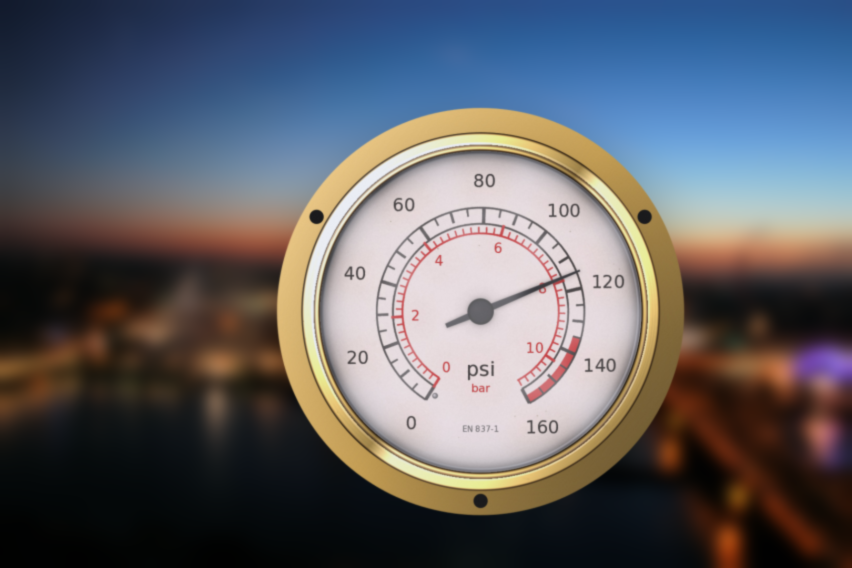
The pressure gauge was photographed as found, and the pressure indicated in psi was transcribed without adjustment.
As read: 115 psi
